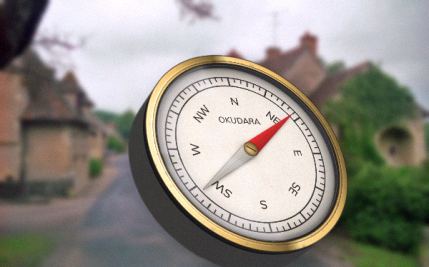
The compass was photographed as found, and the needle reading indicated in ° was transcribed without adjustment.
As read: 55 °
